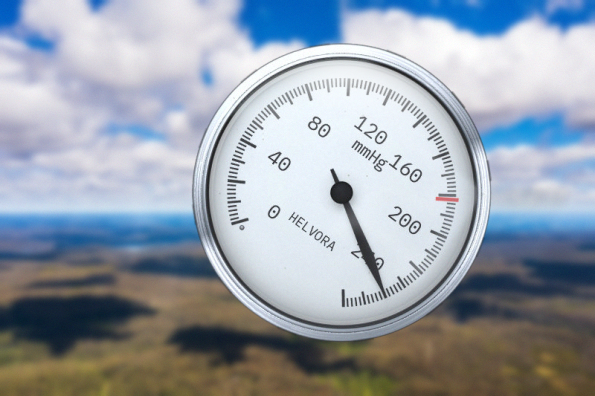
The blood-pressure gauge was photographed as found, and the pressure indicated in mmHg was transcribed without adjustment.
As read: 240 mmHg
